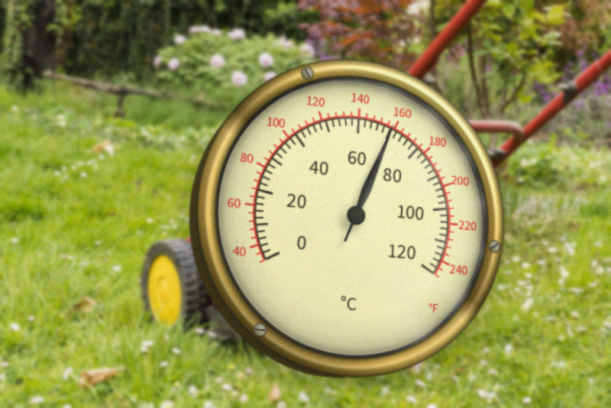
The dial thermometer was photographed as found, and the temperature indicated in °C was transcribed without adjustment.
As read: 70 °C
